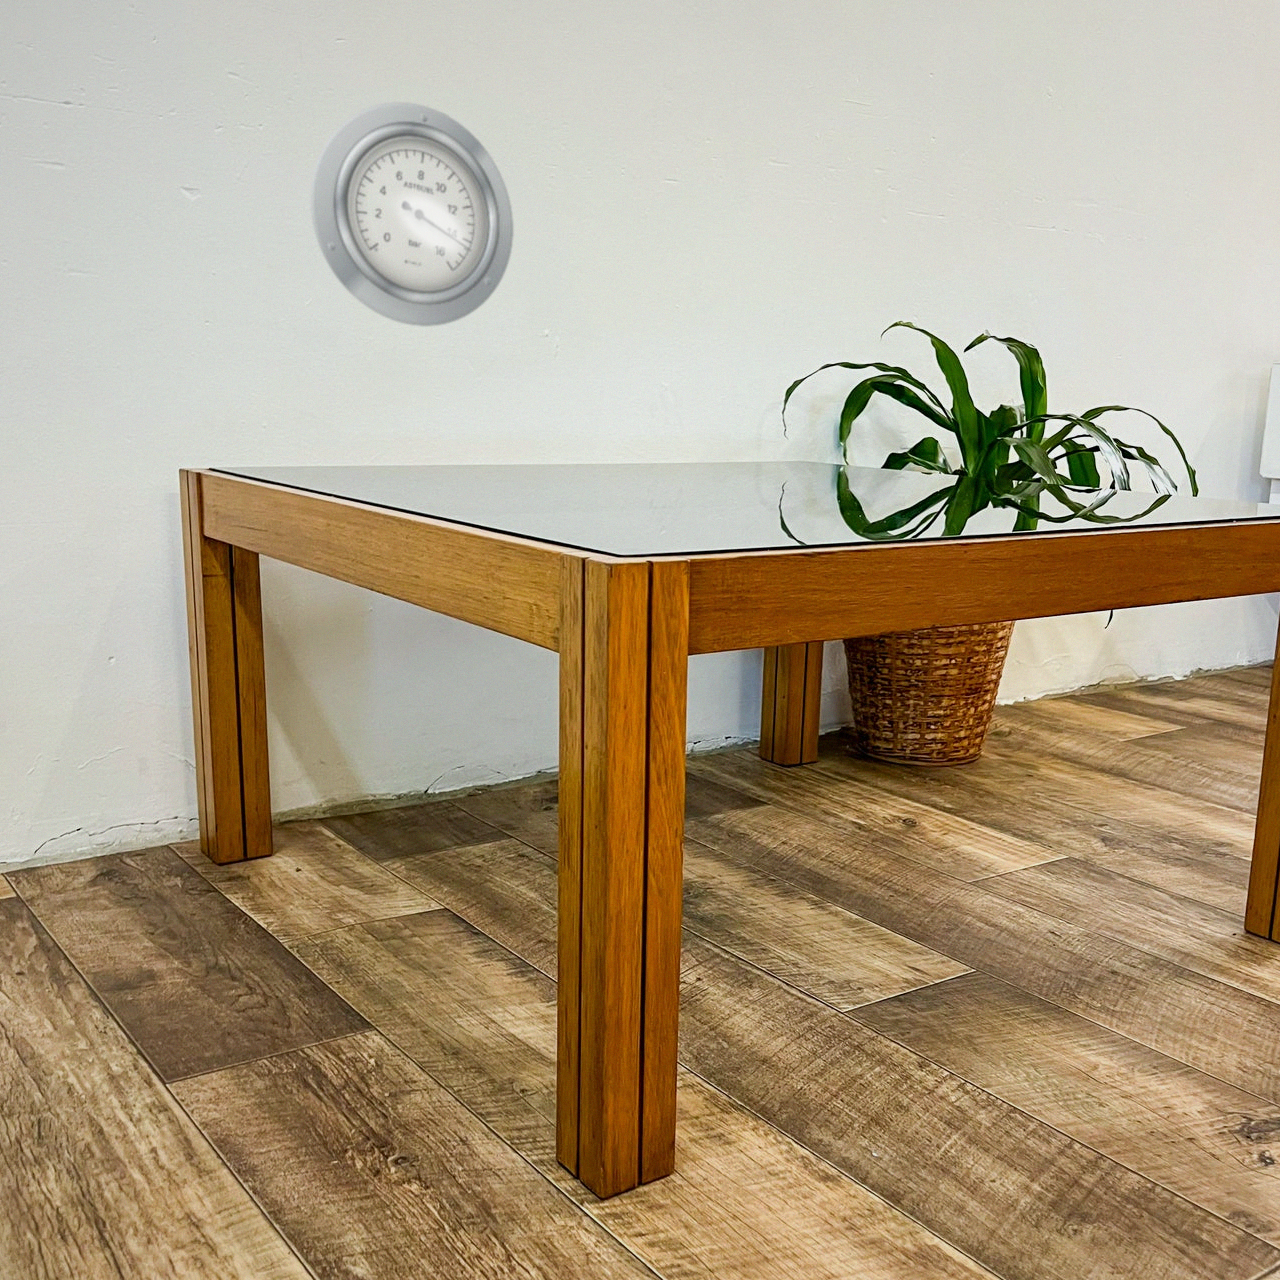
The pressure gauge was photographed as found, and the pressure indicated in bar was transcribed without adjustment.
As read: 14.5 bar
